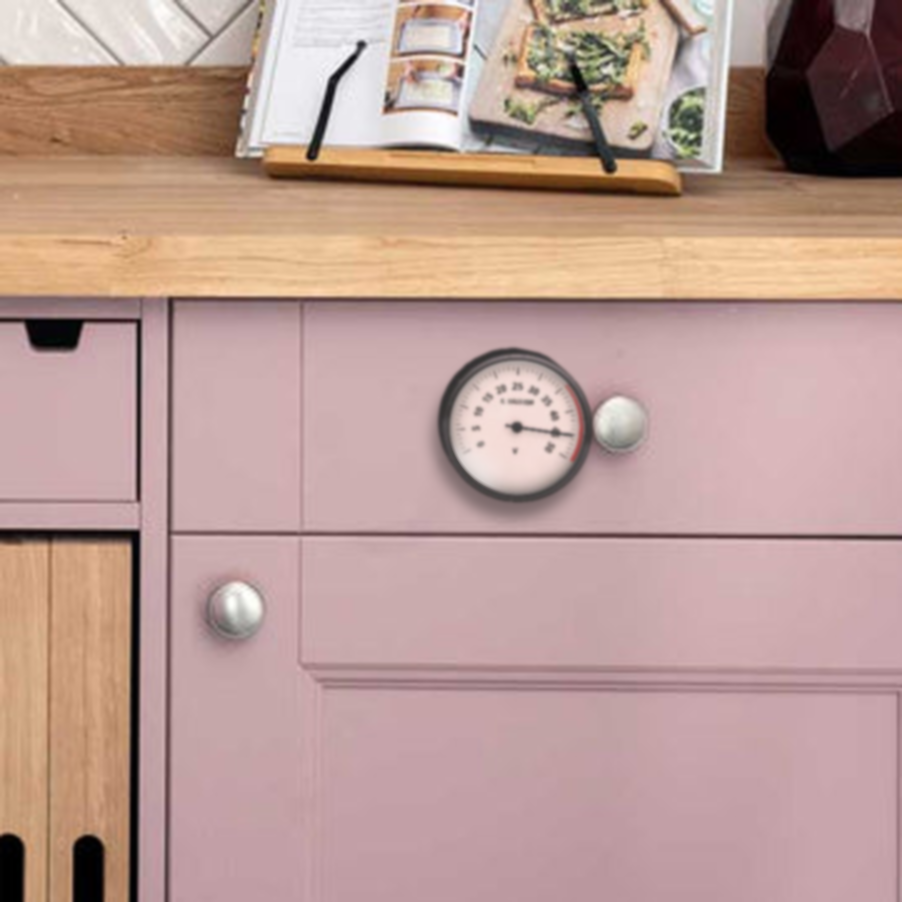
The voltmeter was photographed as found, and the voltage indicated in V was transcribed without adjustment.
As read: 45 V
